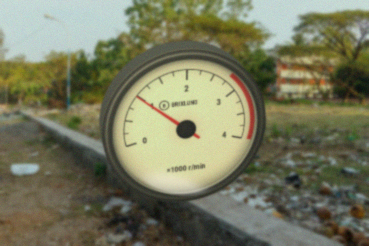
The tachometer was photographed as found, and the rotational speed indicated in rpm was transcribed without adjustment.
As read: 1000 rpm
